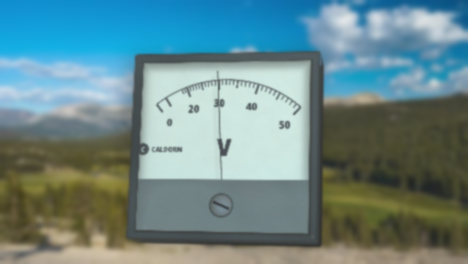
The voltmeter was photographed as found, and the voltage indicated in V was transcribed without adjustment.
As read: 30 V
